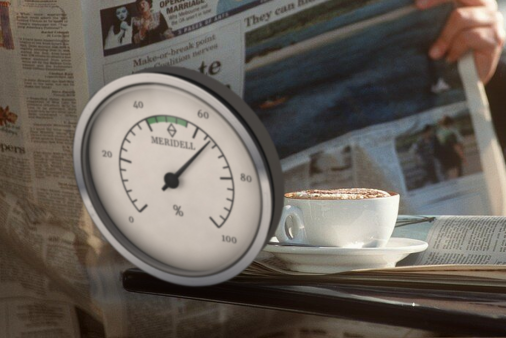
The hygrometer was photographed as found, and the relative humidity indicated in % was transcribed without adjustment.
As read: 66 %
